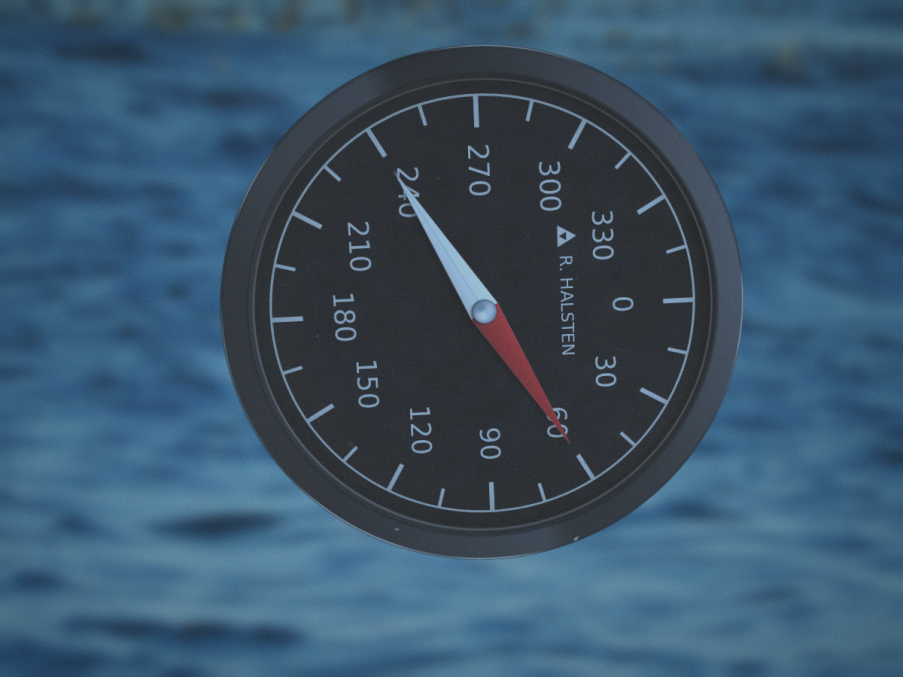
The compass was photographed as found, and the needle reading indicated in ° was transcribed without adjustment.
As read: 60 °
